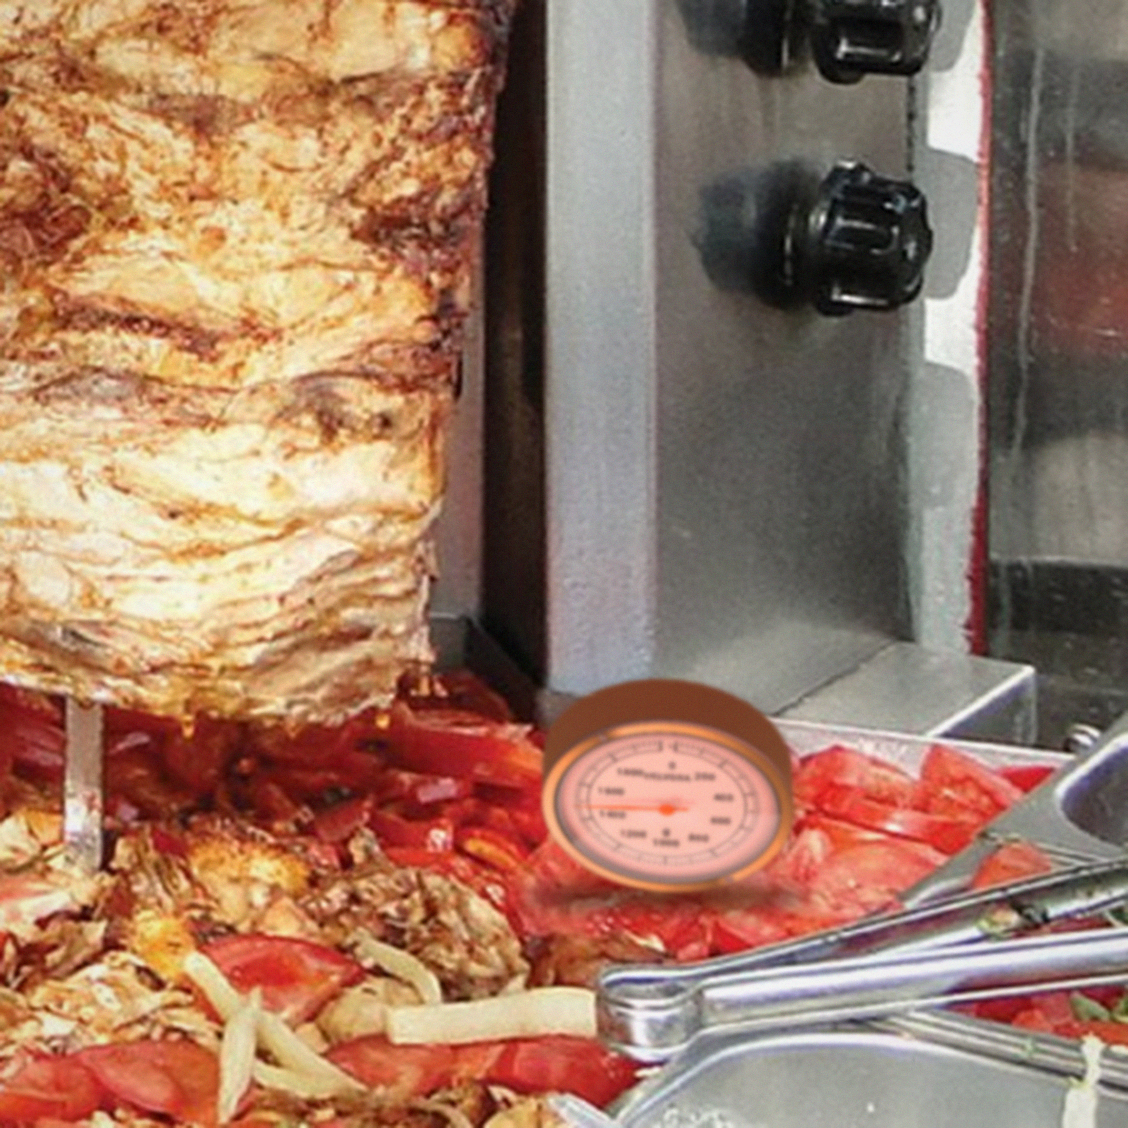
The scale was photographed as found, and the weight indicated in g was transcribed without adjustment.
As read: 1500 g
